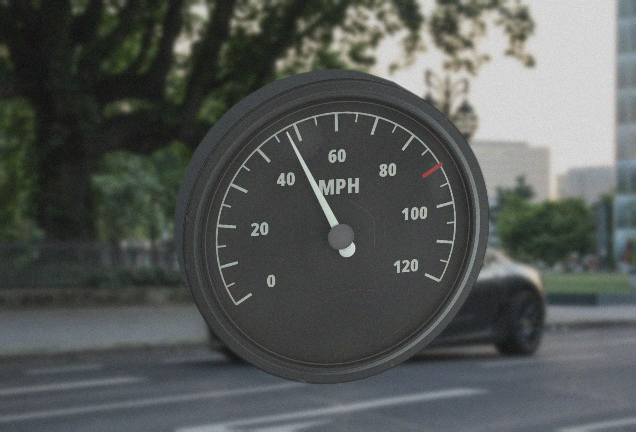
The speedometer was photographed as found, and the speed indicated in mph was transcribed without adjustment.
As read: 47.5 mph
